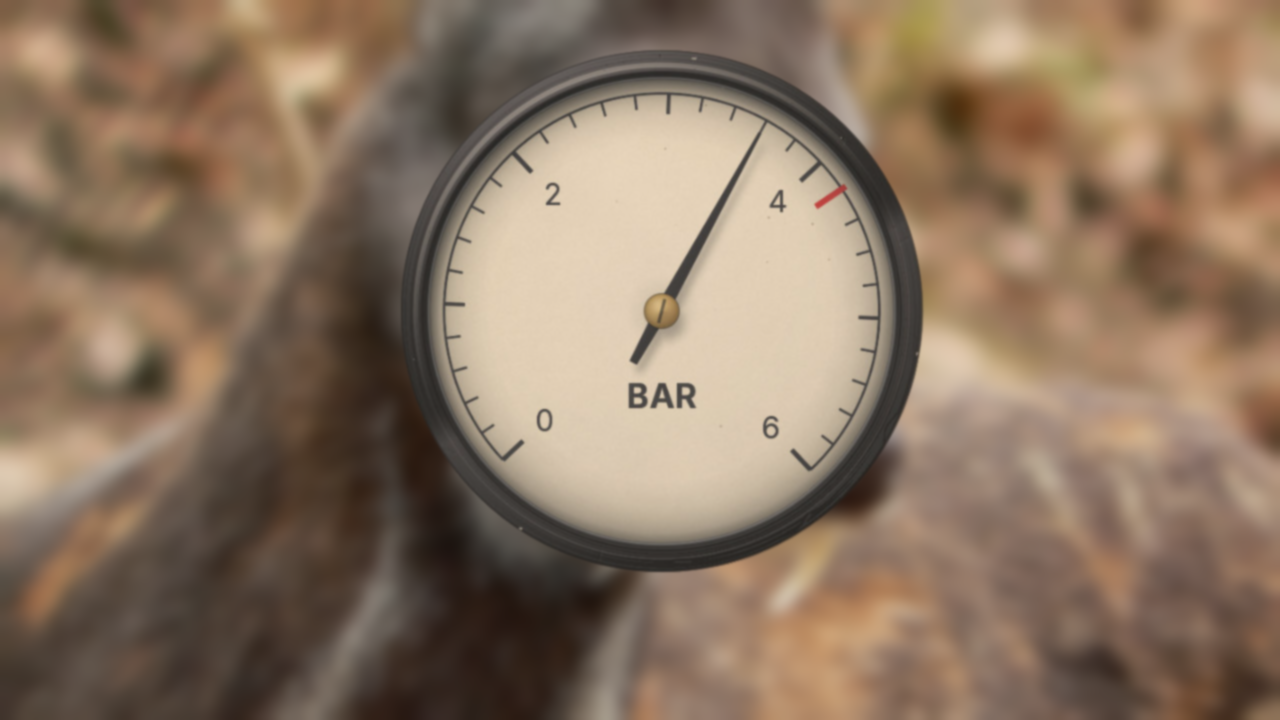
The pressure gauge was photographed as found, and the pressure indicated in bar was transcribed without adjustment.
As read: 3.6 bar
